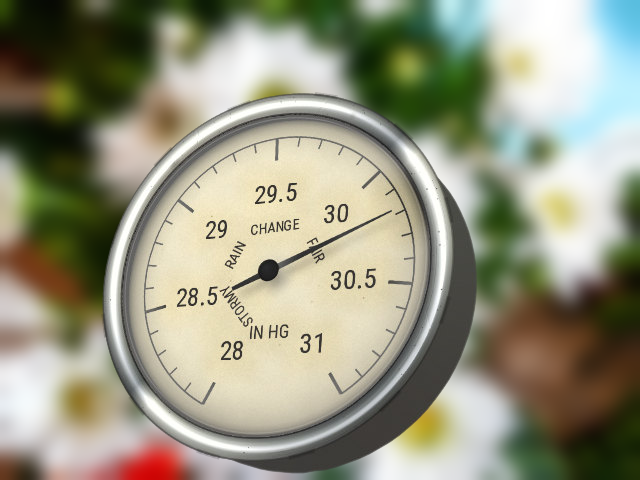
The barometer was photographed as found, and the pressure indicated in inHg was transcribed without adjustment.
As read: 30.2 inHg
